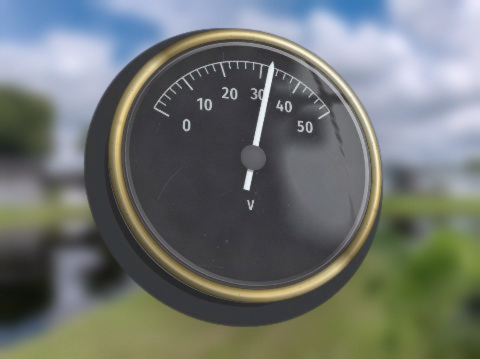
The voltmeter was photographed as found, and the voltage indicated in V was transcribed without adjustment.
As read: 32 V
